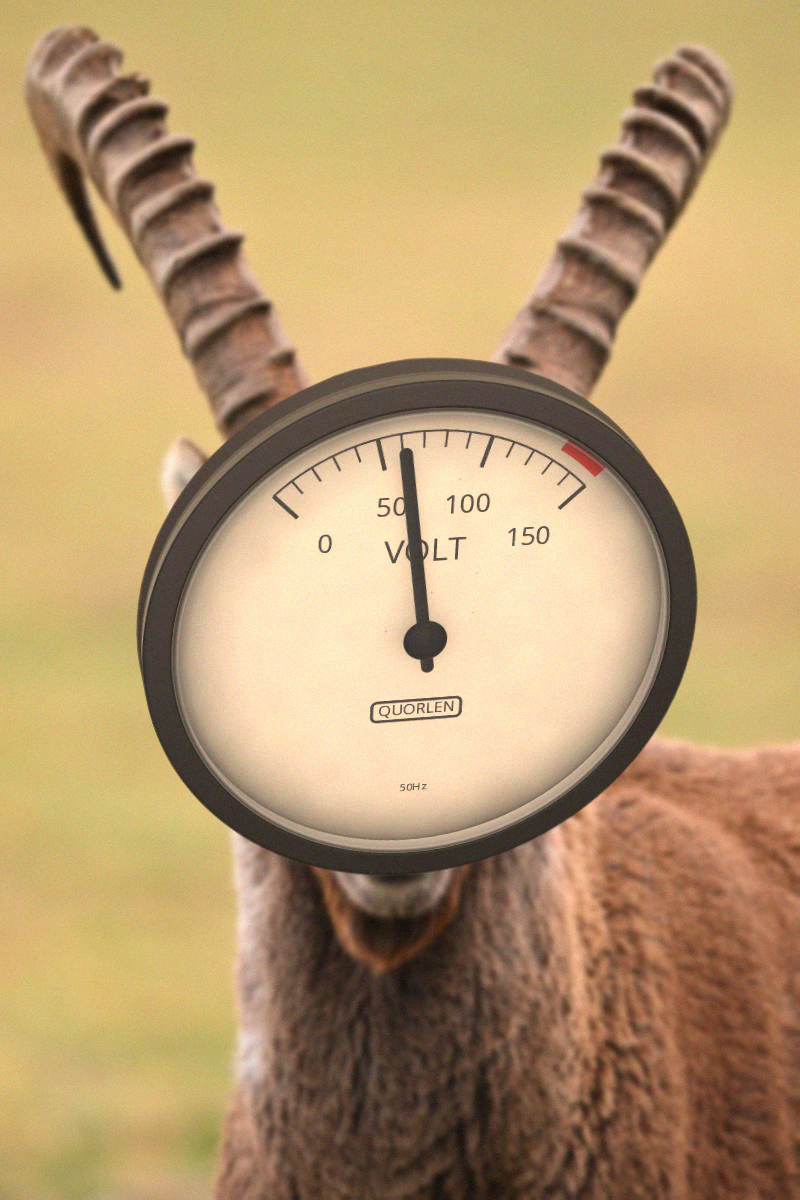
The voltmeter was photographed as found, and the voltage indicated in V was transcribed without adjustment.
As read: 60 V
